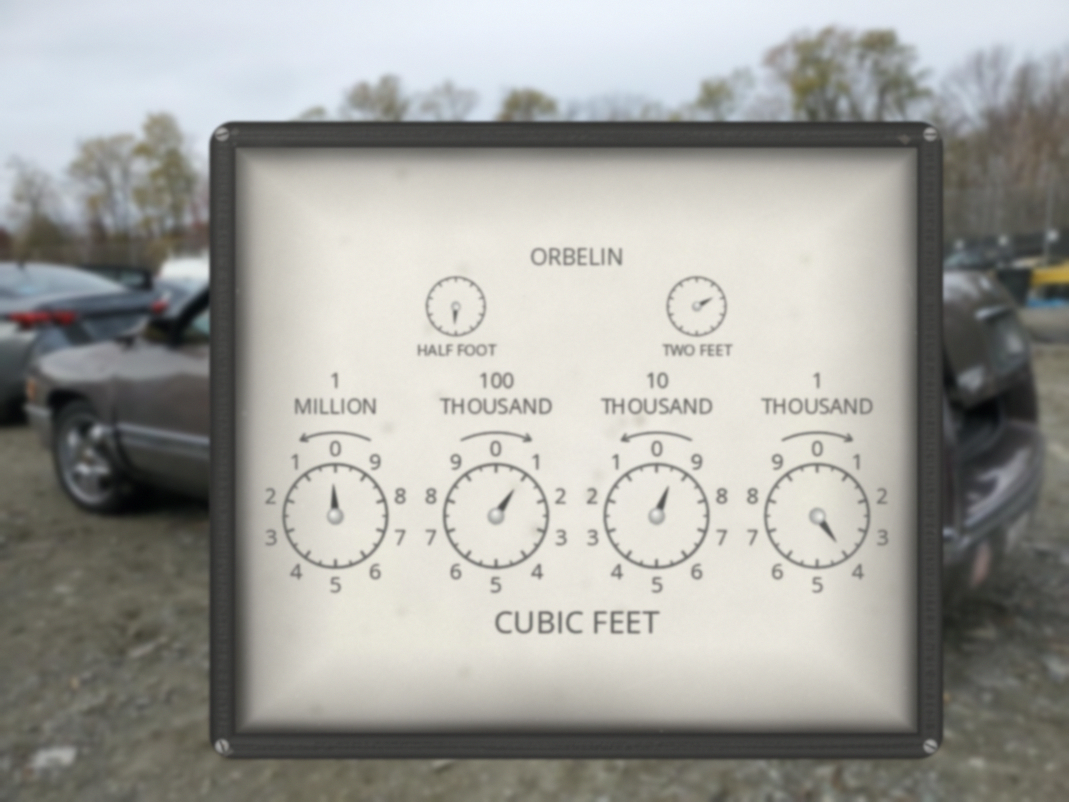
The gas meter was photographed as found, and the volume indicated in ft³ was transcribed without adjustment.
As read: 9400 ft³
